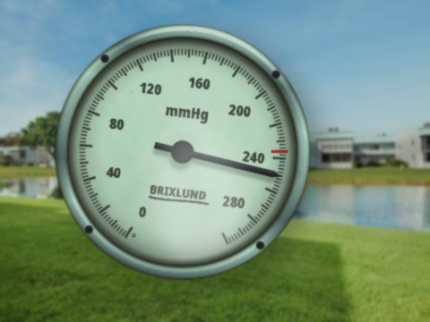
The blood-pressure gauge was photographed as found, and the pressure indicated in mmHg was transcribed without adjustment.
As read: 250 mmHg
